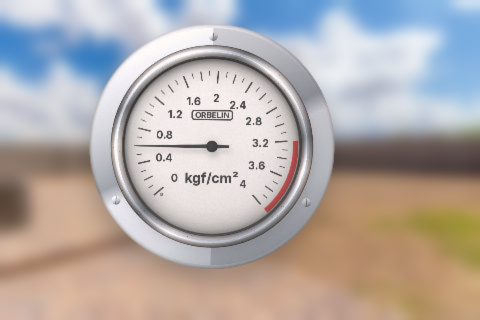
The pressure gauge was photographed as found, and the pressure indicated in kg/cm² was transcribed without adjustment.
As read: 0.6 kg/cm²
